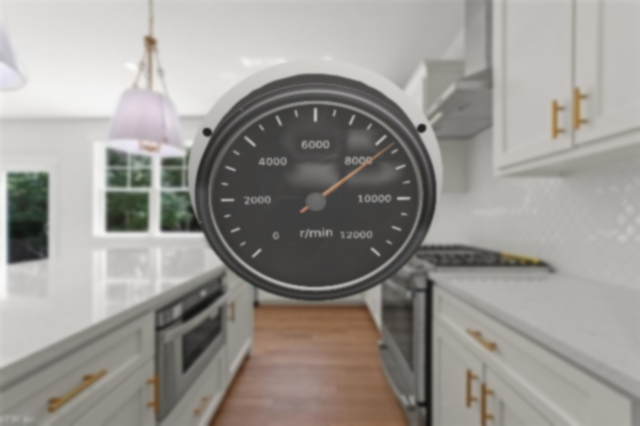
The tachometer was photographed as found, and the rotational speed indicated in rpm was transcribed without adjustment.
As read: 8250 rpm
